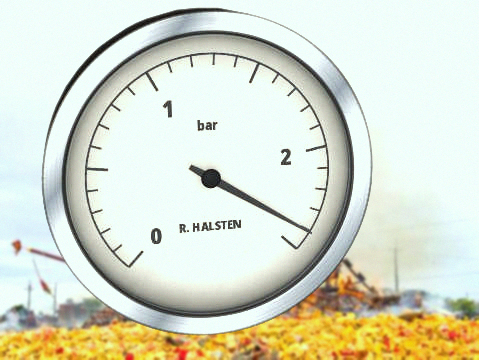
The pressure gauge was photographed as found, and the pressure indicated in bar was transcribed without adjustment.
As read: 2.4 bar
